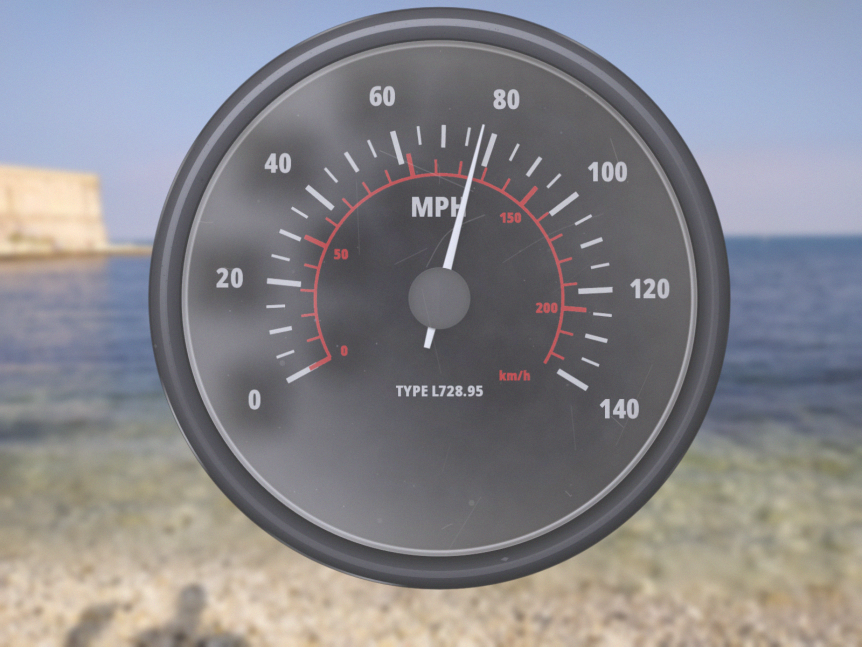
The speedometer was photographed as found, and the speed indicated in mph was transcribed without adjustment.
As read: 77.5 mph
